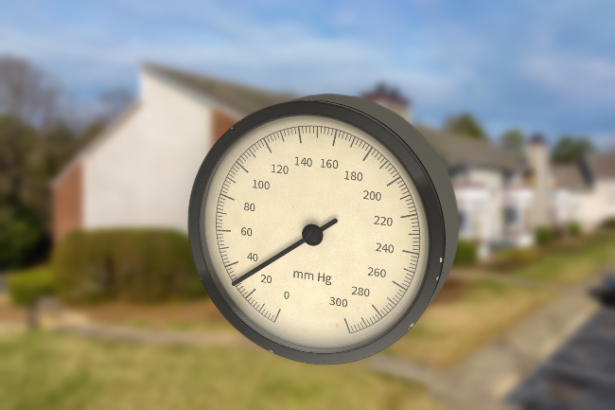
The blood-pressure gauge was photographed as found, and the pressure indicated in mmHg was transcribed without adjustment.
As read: 30 mmHg
